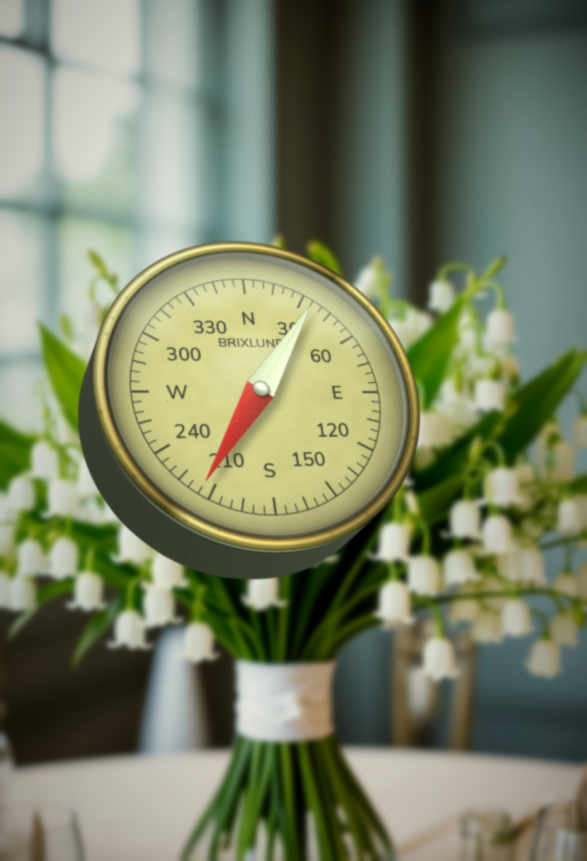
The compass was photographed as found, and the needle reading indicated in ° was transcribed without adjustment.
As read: 215 °
